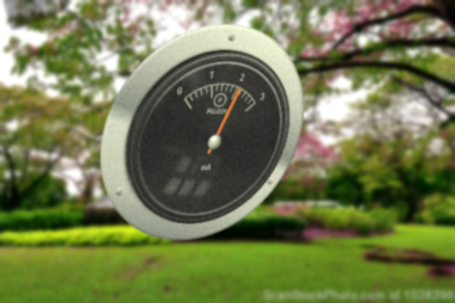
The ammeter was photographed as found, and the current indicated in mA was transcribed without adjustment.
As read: 2 mA
